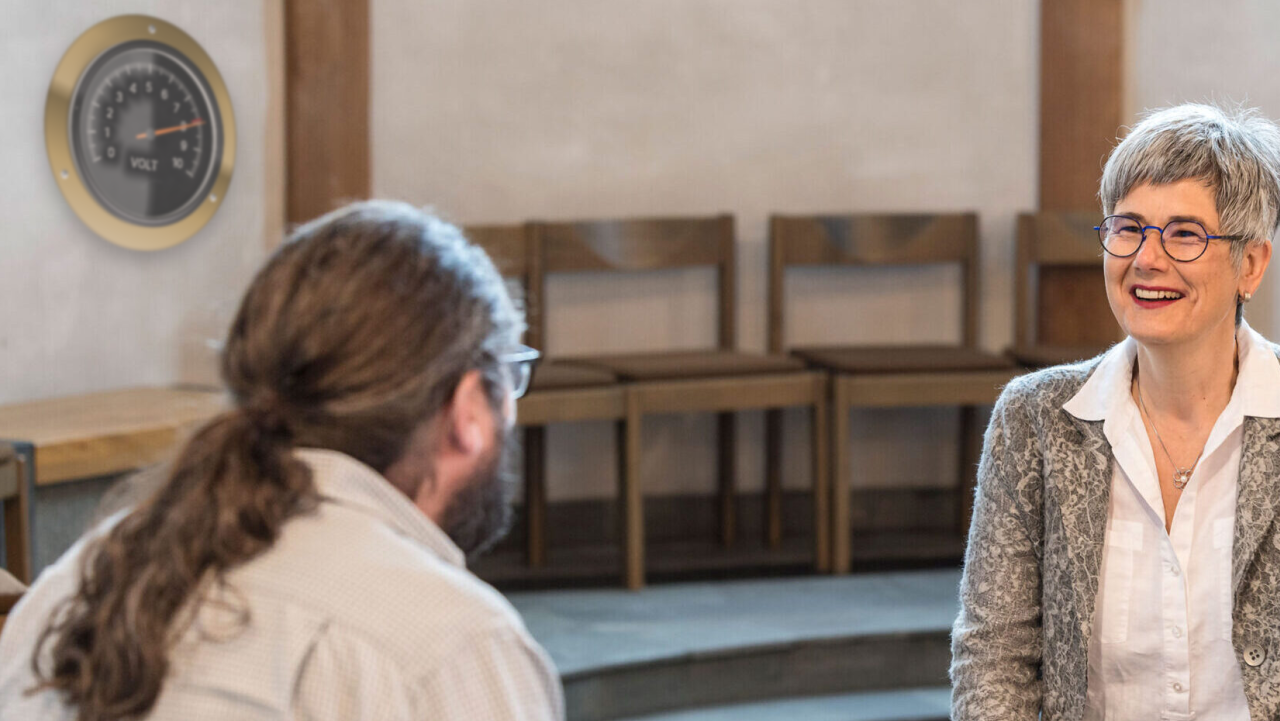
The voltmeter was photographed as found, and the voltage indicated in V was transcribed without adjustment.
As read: 8 V
